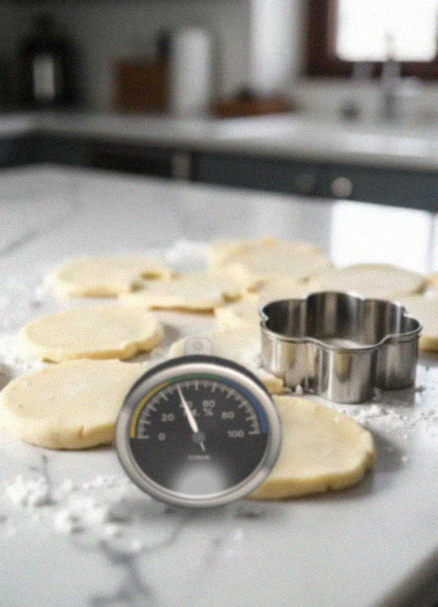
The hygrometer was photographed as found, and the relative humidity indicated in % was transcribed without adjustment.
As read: 40 %
